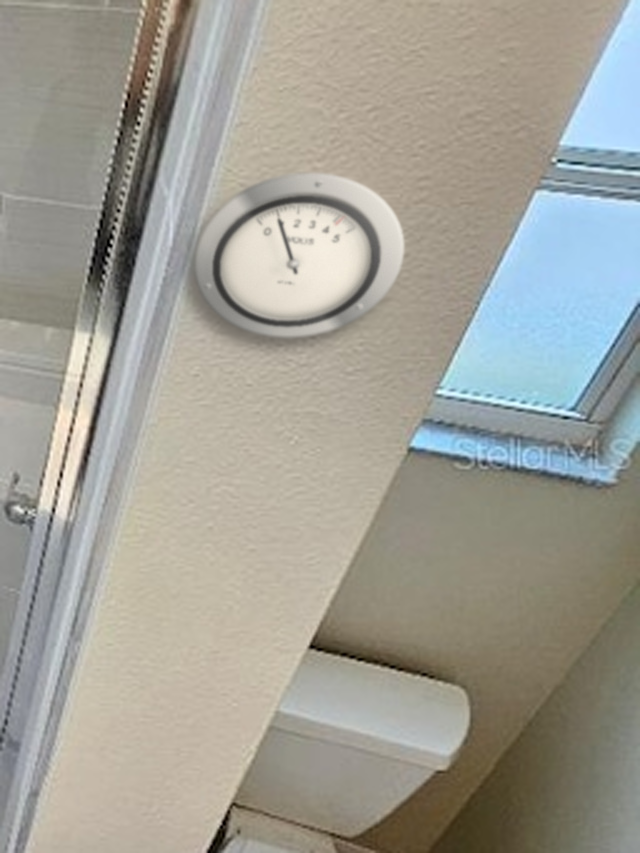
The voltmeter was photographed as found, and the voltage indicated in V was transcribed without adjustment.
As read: 1 V
